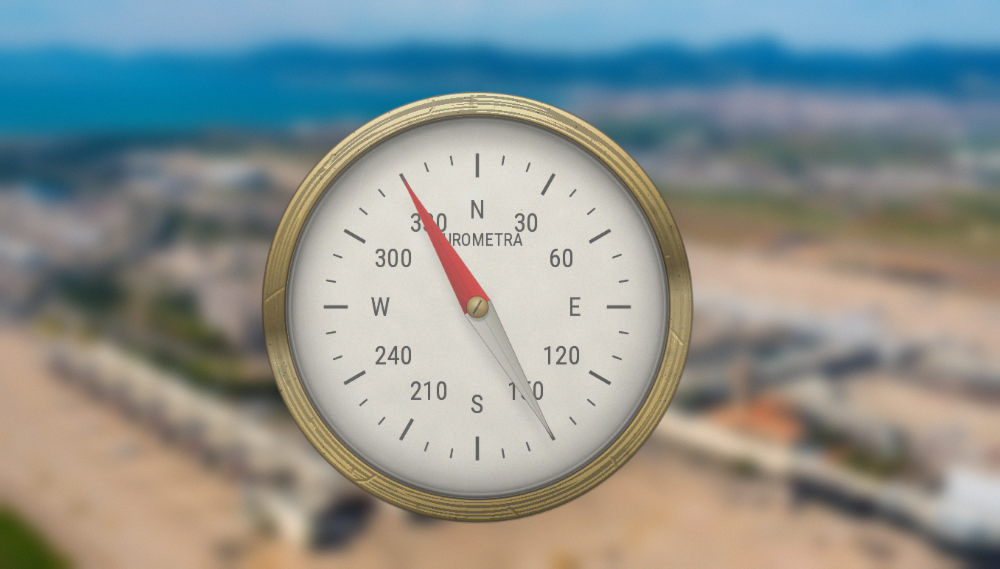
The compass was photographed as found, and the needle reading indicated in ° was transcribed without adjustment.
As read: 330 °
